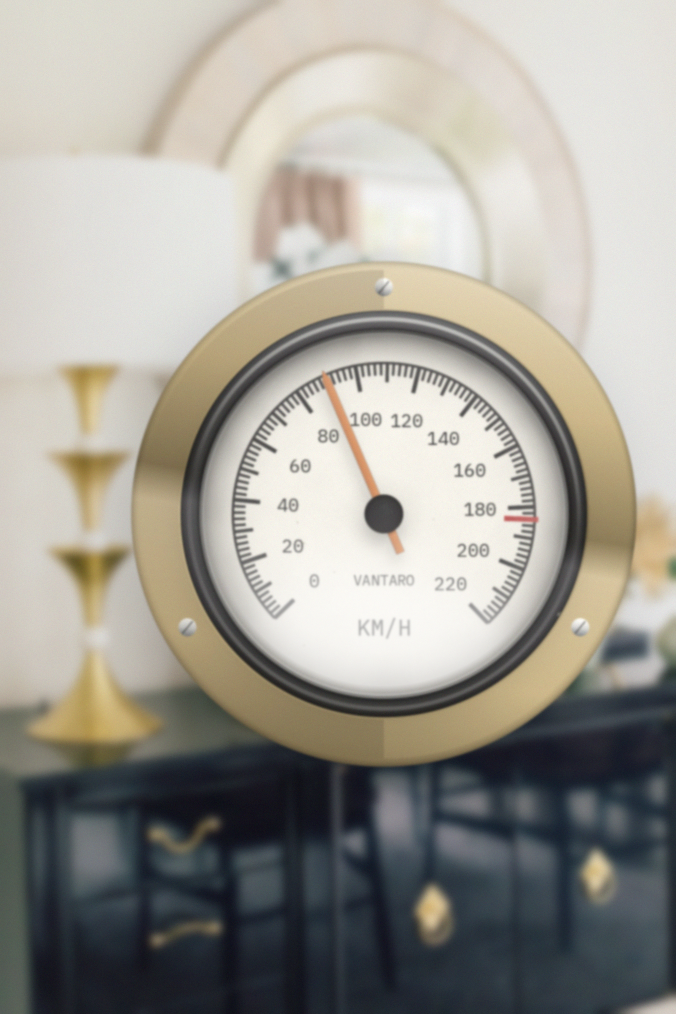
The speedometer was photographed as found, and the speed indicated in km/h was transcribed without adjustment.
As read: 90 km/h
